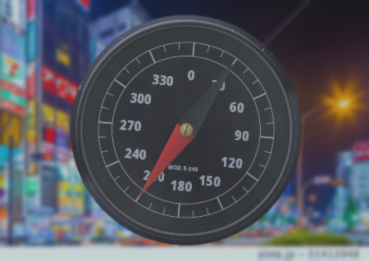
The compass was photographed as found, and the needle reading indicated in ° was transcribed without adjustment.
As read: 210 °
